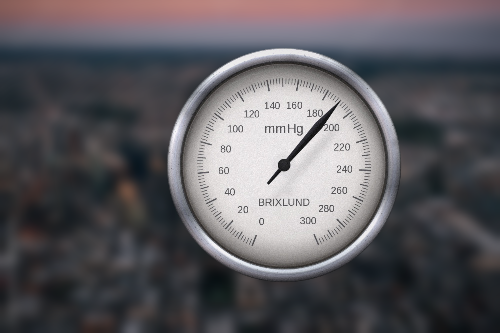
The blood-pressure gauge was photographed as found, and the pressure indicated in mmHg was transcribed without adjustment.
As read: 190 mmHg
